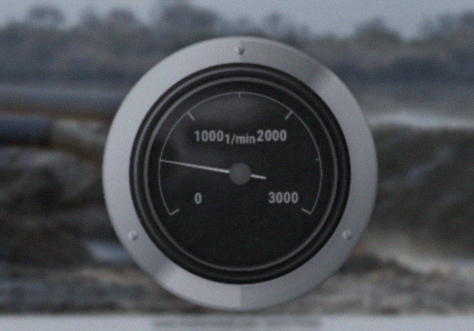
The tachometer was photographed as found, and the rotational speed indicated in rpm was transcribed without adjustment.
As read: 500 rpm
